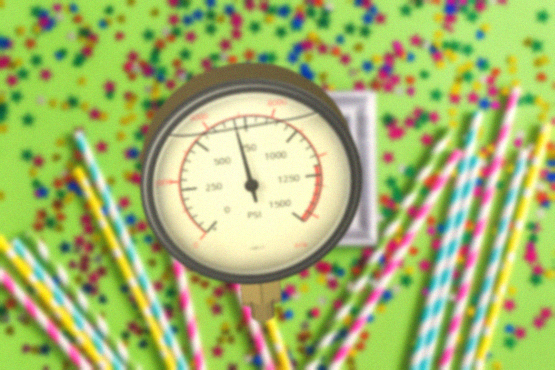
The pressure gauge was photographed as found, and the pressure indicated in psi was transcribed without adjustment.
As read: 700 psi
